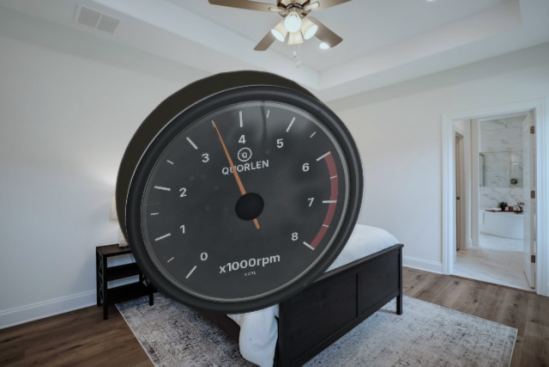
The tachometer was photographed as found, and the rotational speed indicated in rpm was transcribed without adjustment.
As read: 3500 rpm
